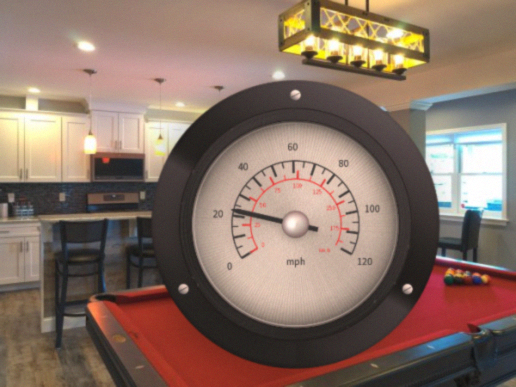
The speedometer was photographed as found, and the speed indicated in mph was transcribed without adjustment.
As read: 22.5 mph
